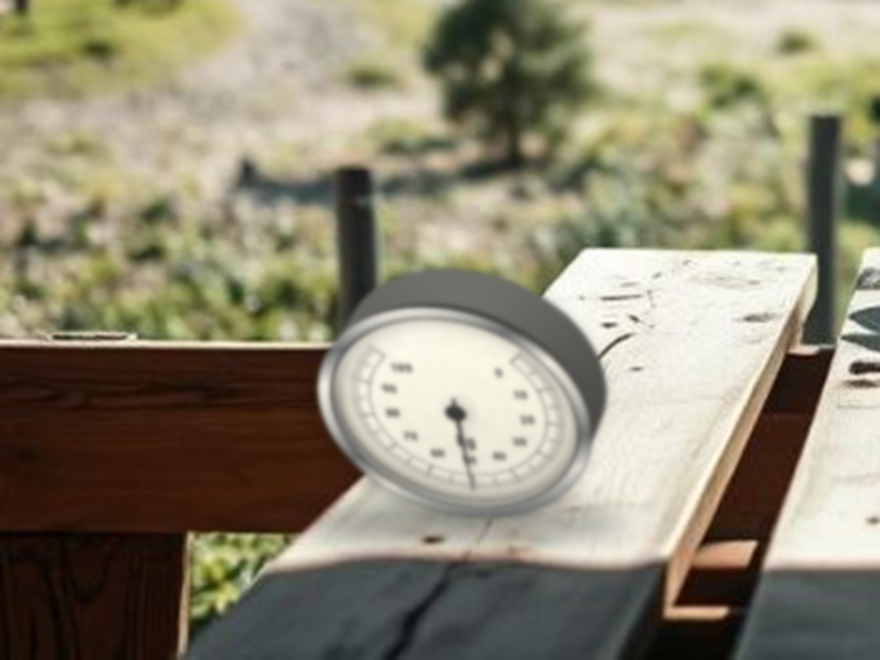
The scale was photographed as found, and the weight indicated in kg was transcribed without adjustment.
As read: 50 kg
